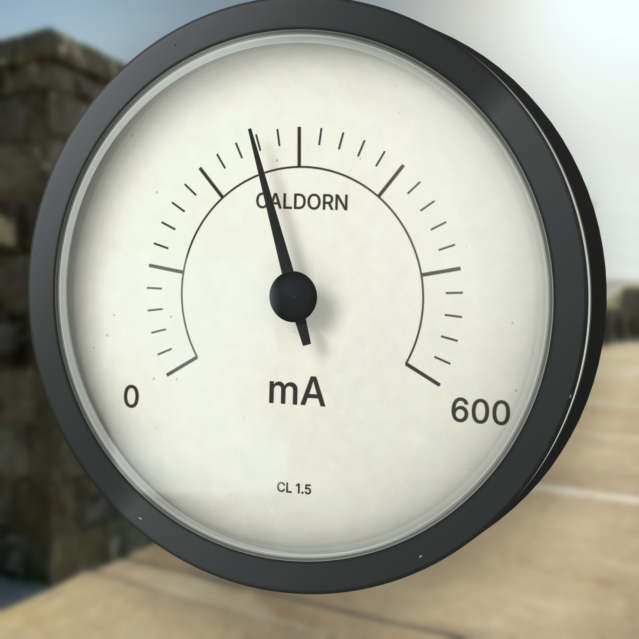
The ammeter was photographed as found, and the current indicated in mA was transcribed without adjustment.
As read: 260 mA
